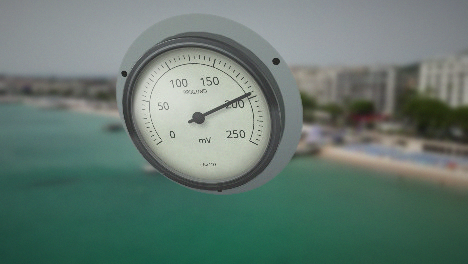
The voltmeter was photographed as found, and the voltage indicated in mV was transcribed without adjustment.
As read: 195 mV
